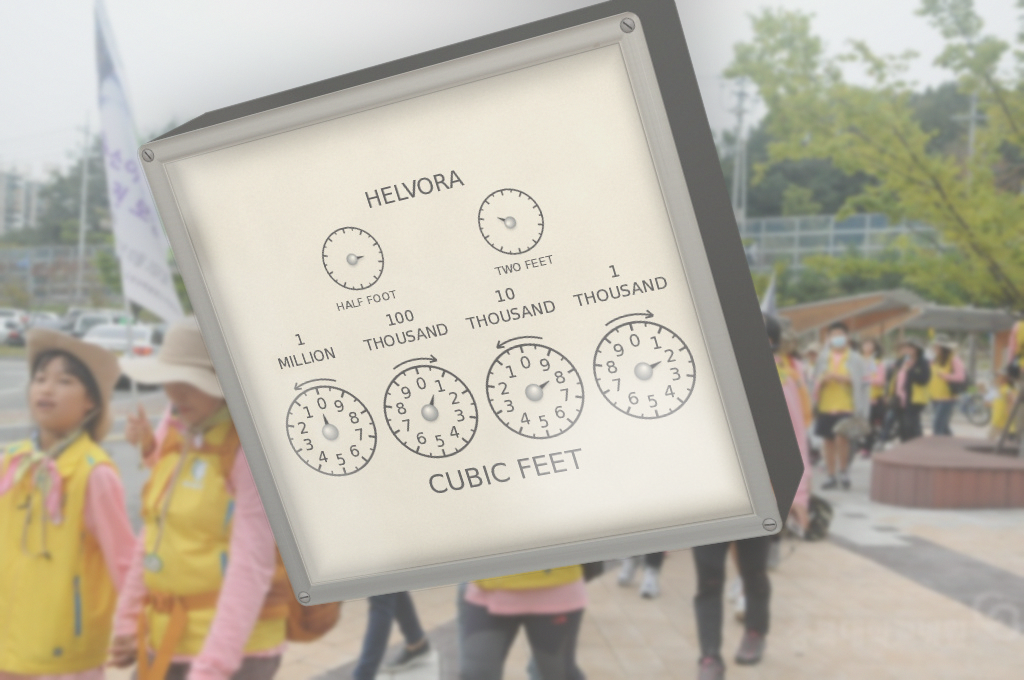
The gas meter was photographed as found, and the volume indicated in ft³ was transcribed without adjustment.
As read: 8200 ft³
